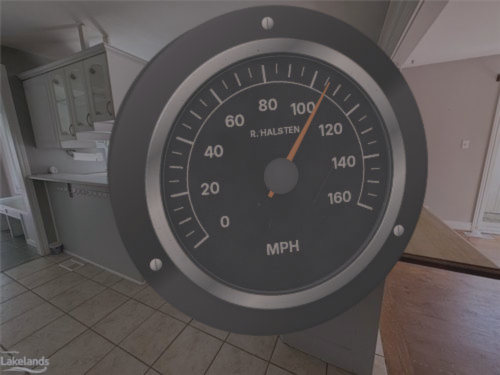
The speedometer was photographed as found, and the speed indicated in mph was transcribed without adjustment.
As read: 105 mph
